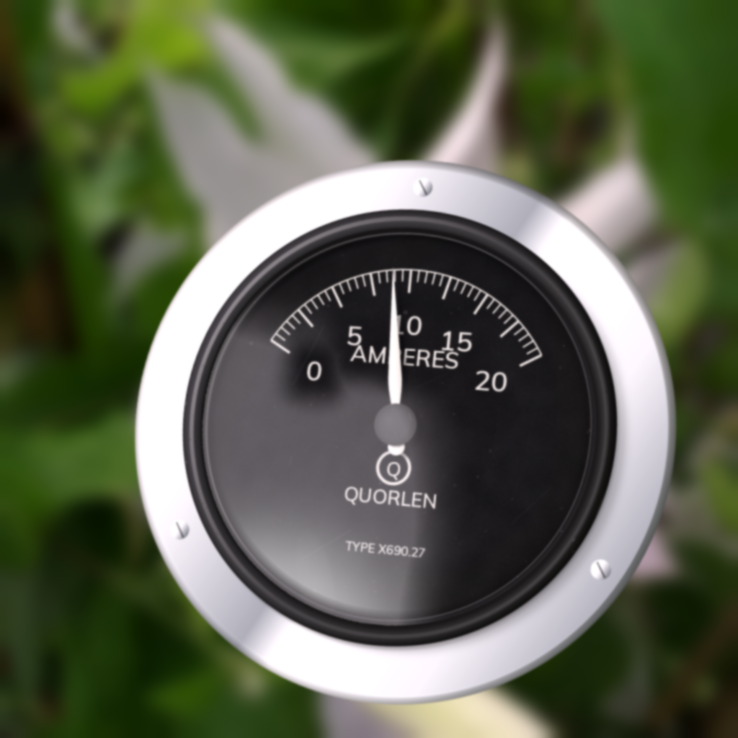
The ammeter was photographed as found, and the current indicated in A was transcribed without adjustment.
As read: 9 A
